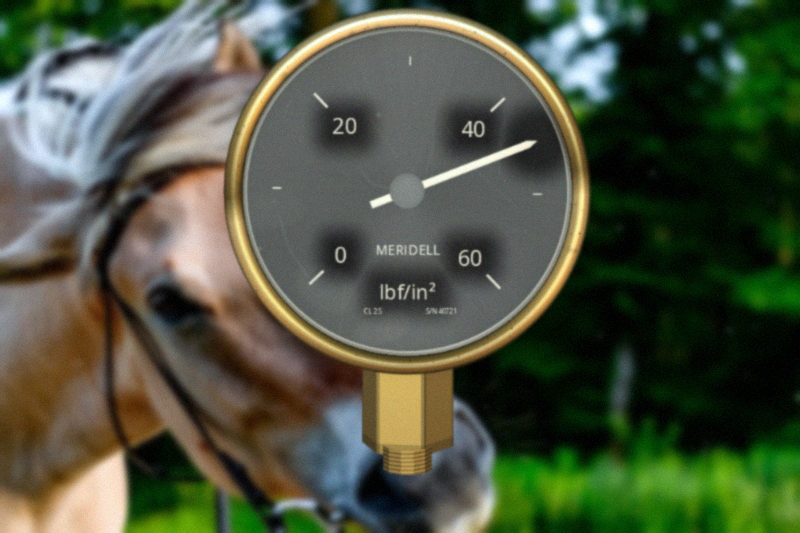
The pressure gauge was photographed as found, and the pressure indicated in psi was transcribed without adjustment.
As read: 45 psi
